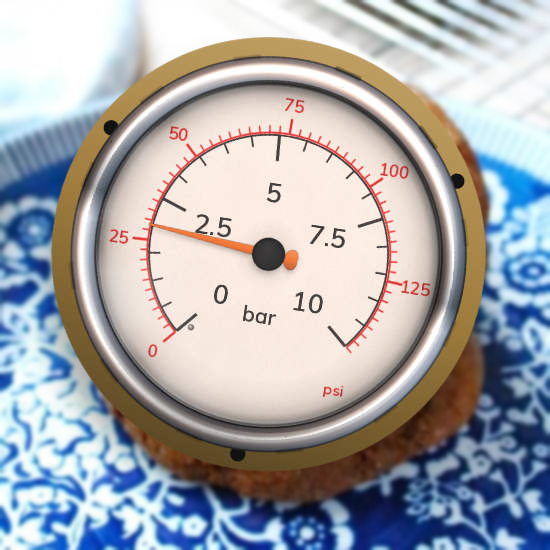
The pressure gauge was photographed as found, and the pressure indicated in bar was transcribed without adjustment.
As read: 2 bar
